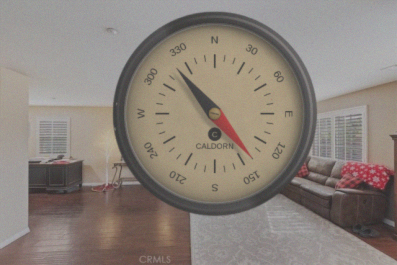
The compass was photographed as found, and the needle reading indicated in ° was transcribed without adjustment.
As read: 140 °
